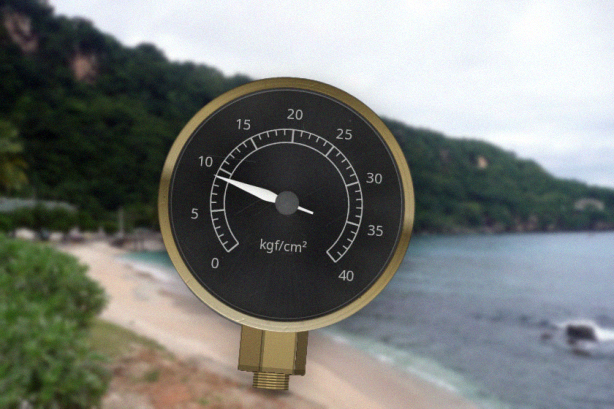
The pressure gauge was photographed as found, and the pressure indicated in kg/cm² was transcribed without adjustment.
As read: 9 kg/cm²
